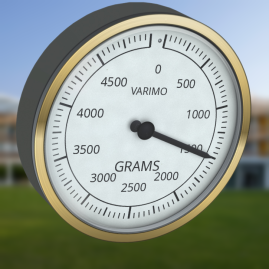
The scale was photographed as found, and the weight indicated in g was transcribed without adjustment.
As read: 1500 g
